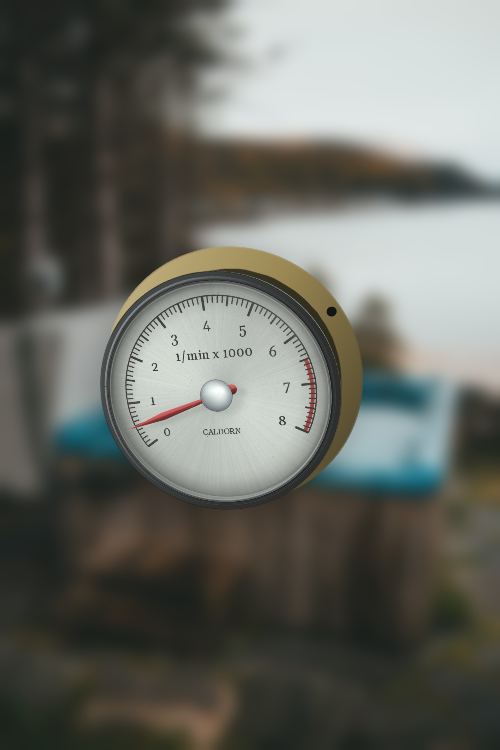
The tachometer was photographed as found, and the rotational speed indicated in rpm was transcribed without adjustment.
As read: 500 rpm
